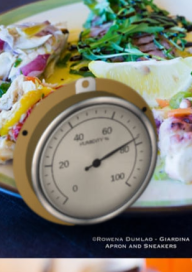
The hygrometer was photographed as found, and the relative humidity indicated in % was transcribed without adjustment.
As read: 76 %
